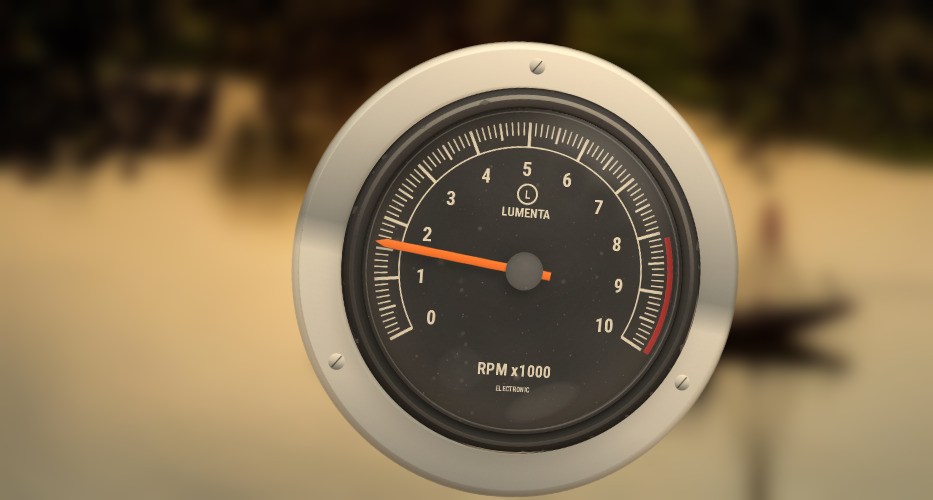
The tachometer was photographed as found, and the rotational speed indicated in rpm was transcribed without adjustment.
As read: 1600 rpm
